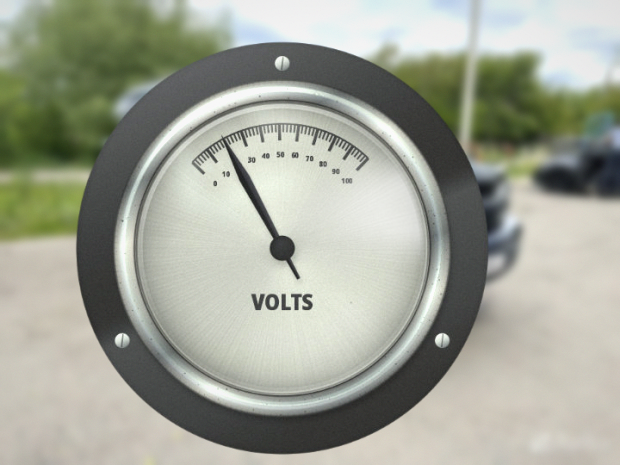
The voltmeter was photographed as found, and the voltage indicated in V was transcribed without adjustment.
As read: 20 V
